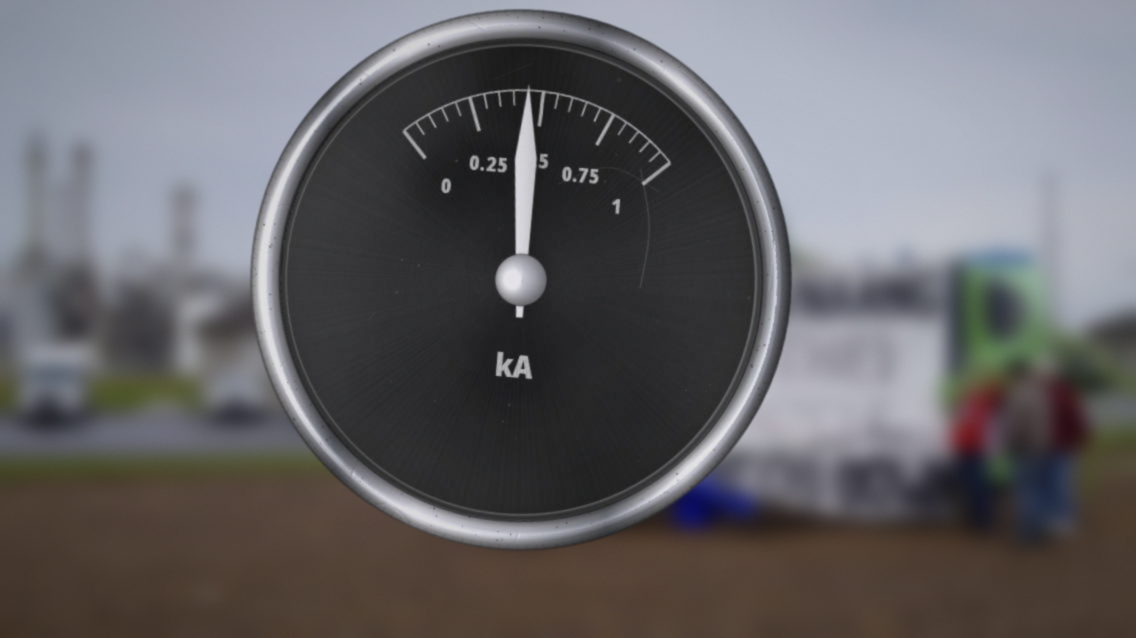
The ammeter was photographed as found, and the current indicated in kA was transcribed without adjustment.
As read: 0.45 kA
